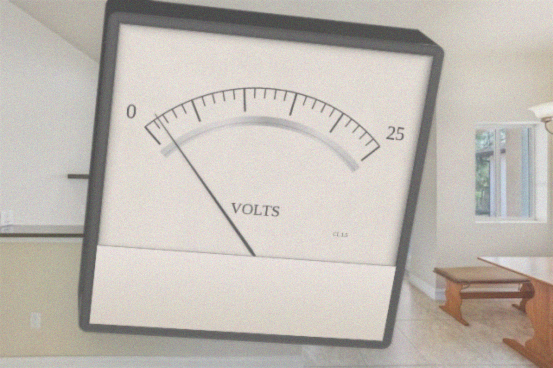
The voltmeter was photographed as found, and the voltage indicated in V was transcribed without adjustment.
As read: 1.5 V
